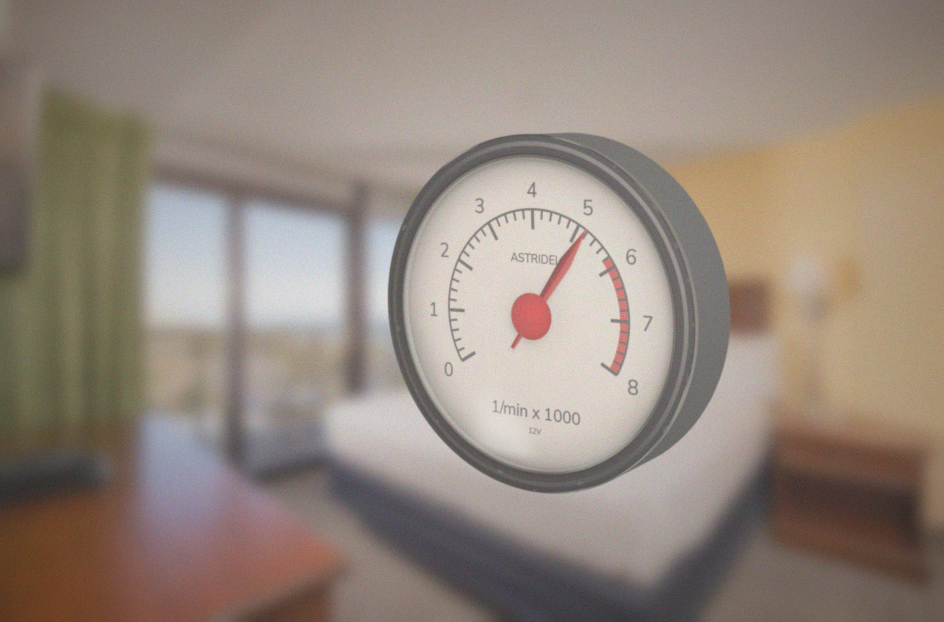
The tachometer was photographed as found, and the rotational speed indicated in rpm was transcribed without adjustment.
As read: 5200 rpm
